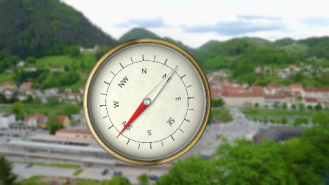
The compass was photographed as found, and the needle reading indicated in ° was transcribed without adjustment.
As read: 225 °
